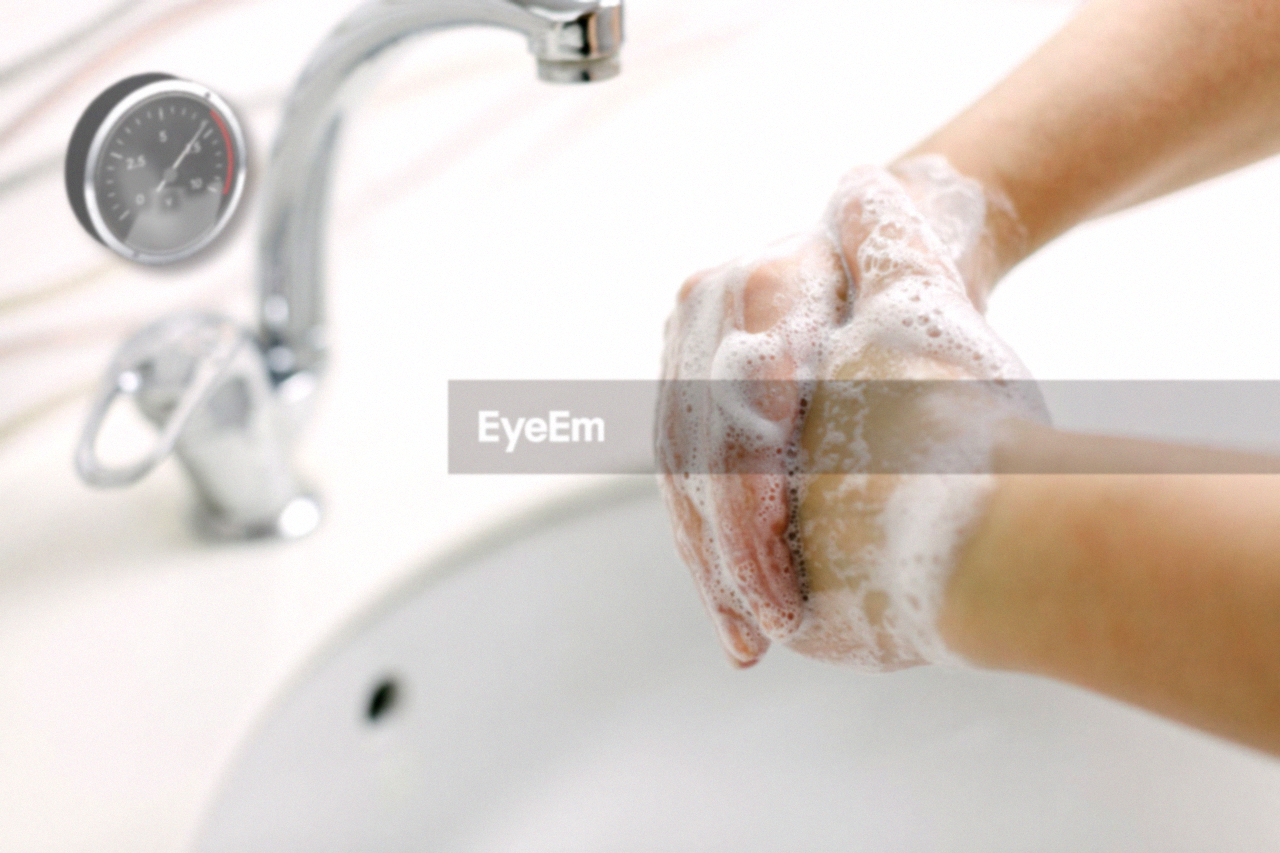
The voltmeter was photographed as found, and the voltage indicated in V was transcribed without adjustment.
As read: 7 V
